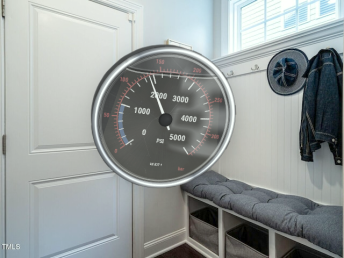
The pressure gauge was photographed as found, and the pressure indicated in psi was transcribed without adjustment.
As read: 1900 psi
